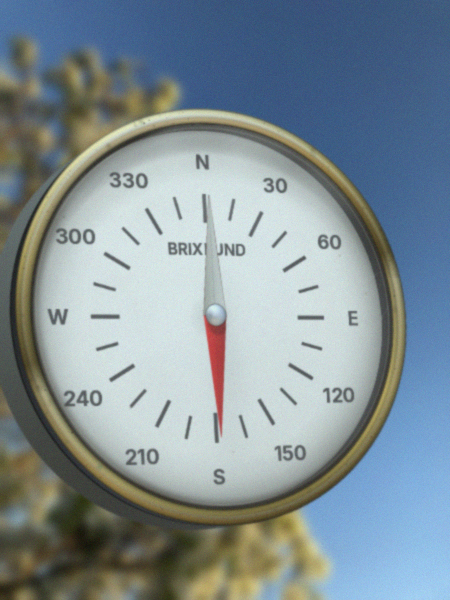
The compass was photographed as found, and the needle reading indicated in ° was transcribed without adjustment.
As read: 180 °
